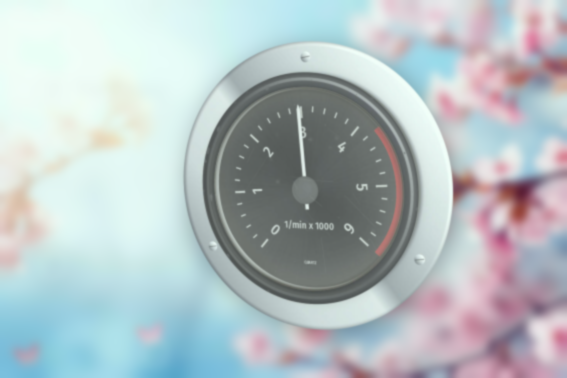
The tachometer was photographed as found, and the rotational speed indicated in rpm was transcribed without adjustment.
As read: 3000 rpm
